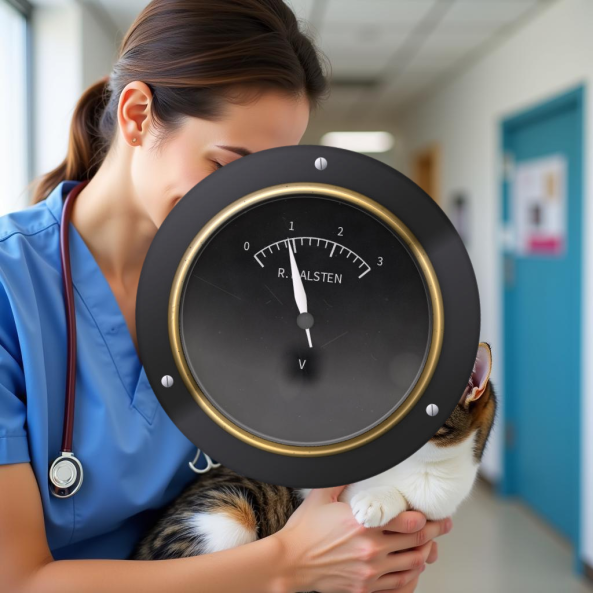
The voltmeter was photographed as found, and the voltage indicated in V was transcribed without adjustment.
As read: 0.9 V
